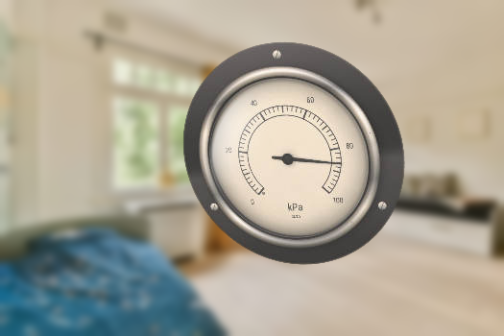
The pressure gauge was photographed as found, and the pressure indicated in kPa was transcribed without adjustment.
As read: 86 kPa
